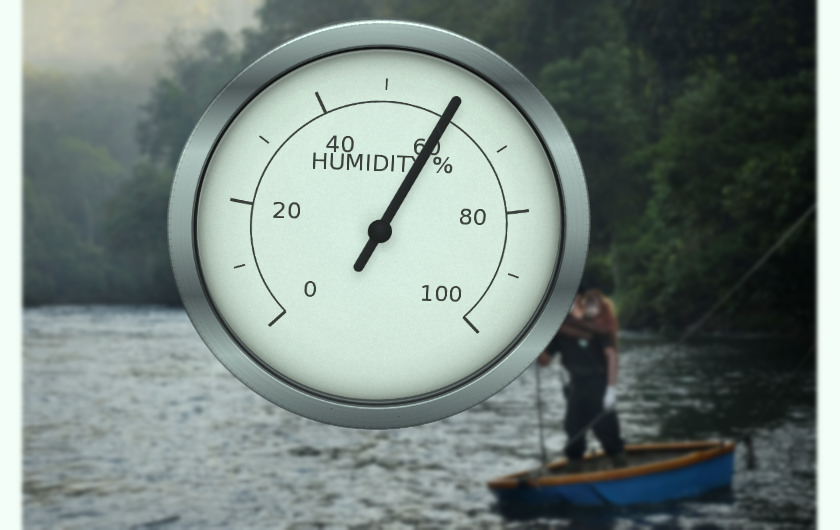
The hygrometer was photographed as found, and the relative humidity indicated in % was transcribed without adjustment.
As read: 60 %
